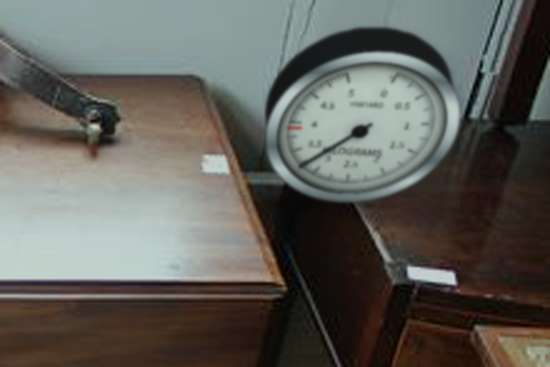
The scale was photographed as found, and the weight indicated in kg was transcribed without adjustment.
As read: 3.25 kg
